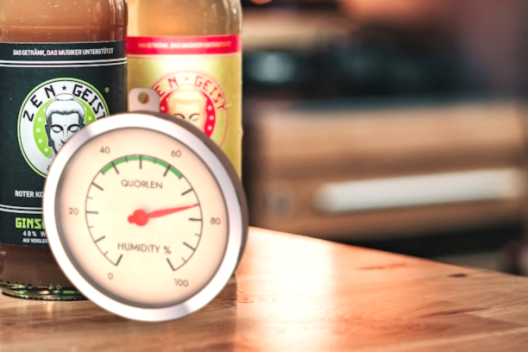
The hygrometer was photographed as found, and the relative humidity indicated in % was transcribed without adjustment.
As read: 75 %
